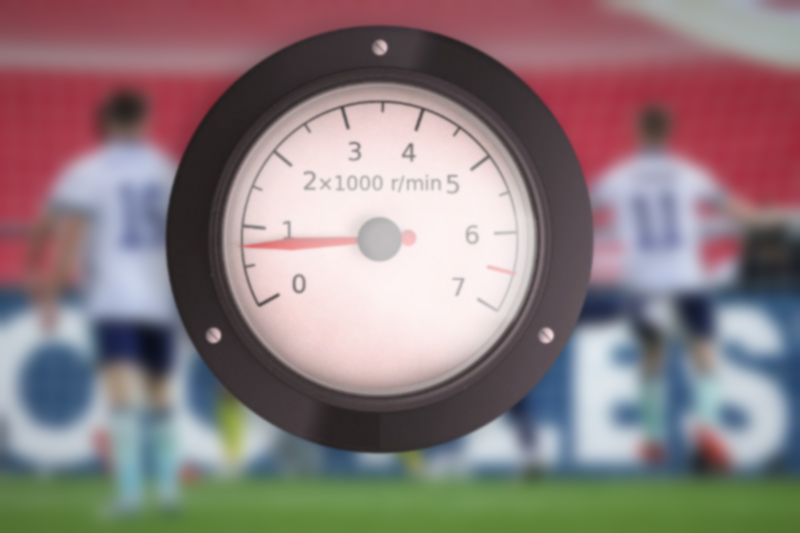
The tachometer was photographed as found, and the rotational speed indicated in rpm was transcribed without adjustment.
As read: 750 rpm
